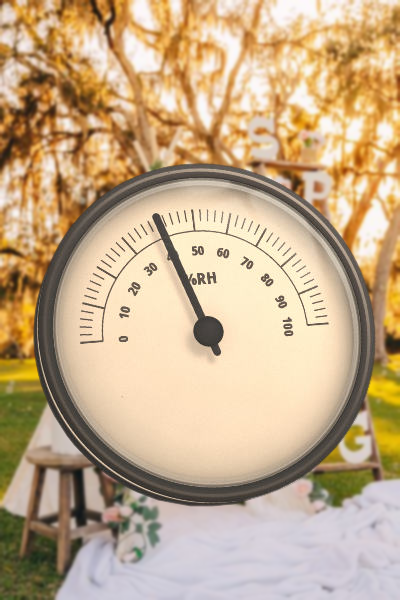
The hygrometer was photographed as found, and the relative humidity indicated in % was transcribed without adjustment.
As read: 40 %
